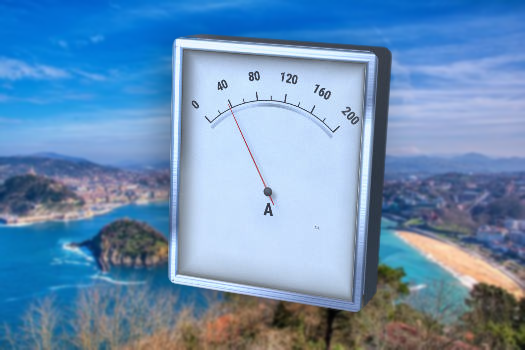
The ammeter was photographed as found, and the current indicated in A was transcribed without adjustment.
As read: 40 A
